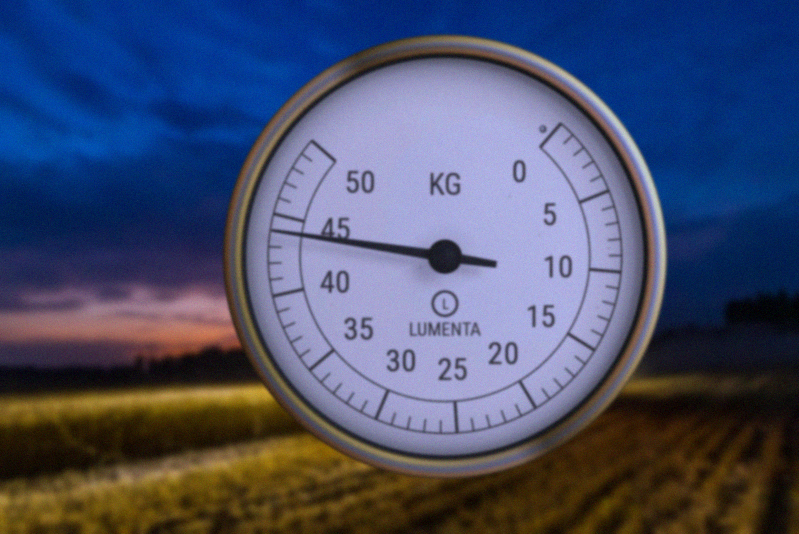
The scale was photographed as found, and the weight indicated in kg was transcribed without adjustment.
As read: 44 kg
